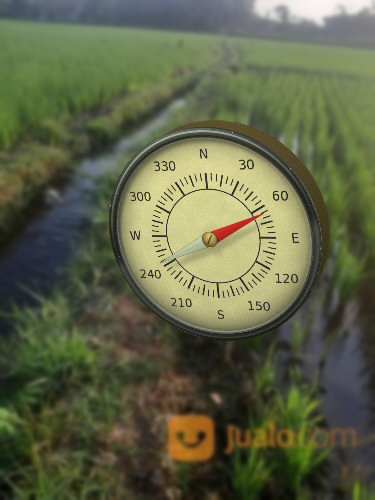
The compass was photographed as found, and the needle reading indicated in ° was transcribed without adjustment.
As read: 65 °
